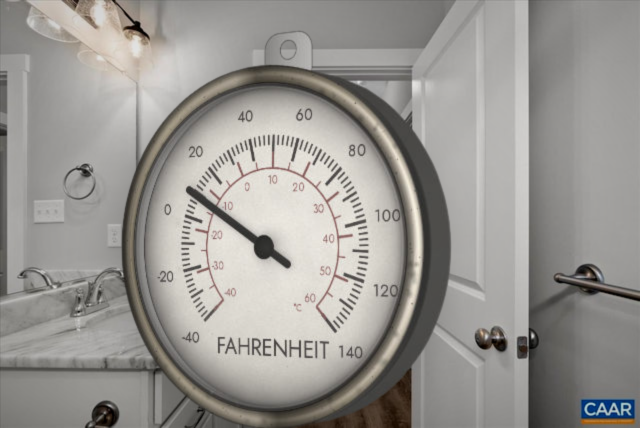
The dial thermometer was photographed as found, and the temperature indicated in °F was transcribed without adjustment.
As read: 10 °F
